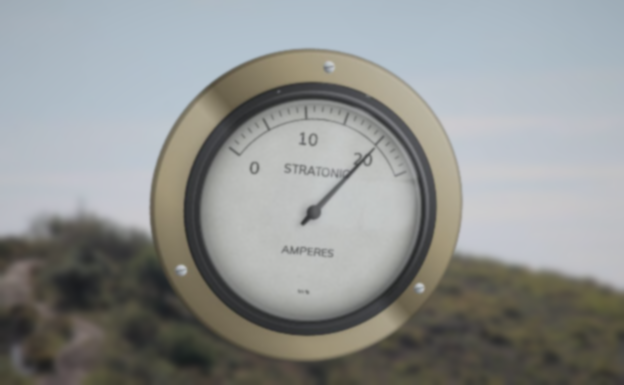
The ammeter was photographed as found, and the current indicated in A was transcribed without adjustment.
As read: 20 A
